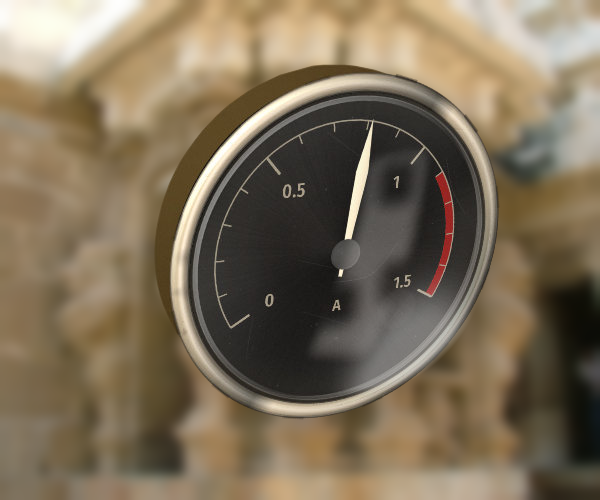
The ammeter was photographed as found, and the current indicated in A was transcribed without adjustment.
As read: 0.8 A
